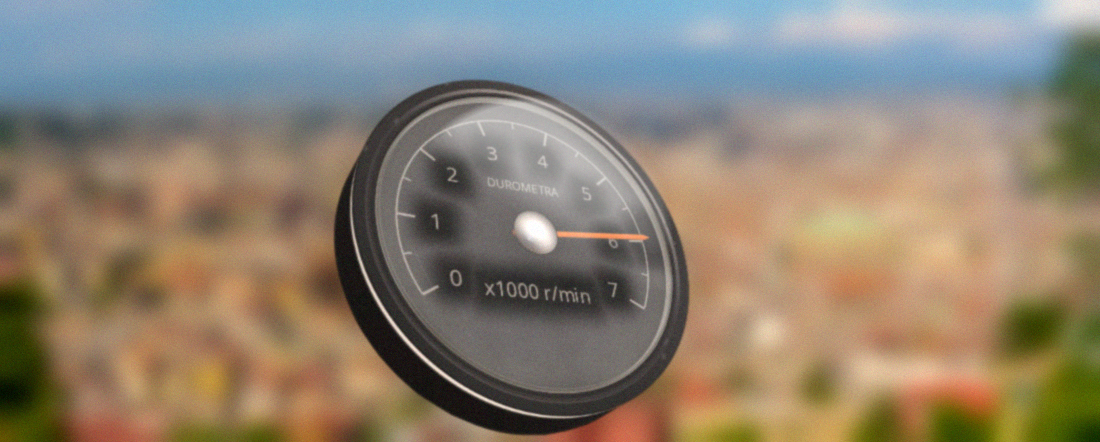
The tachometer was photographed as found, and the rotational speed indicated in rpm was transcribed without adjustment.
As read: 6000 rpm
